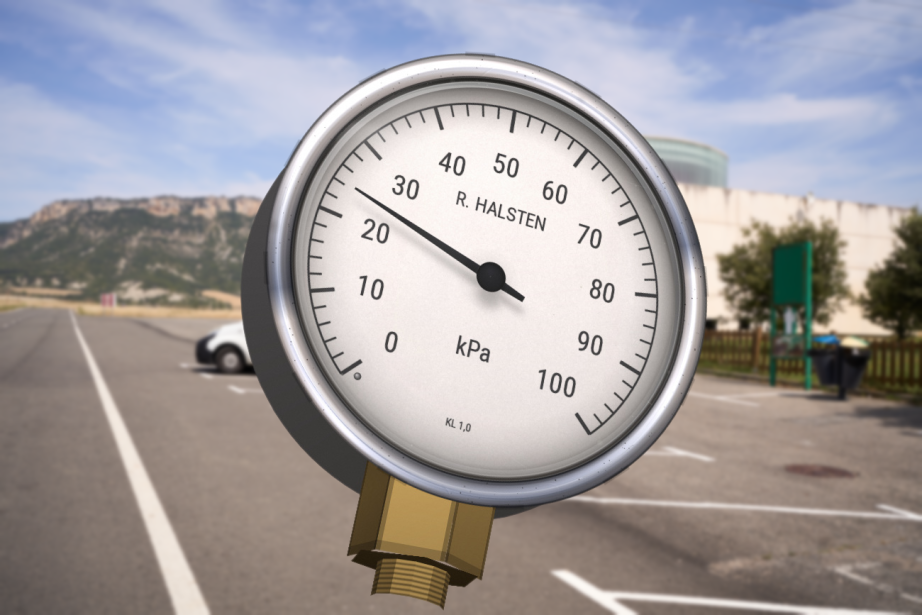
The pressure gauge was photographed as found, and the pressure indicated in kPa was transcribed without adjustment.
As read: 24 kPa
